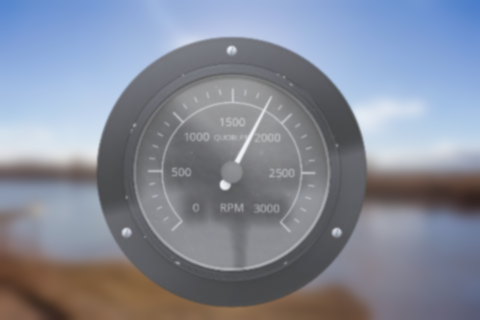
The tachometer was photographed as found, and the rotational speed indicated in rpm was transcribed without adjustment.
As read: 1800 rpm
